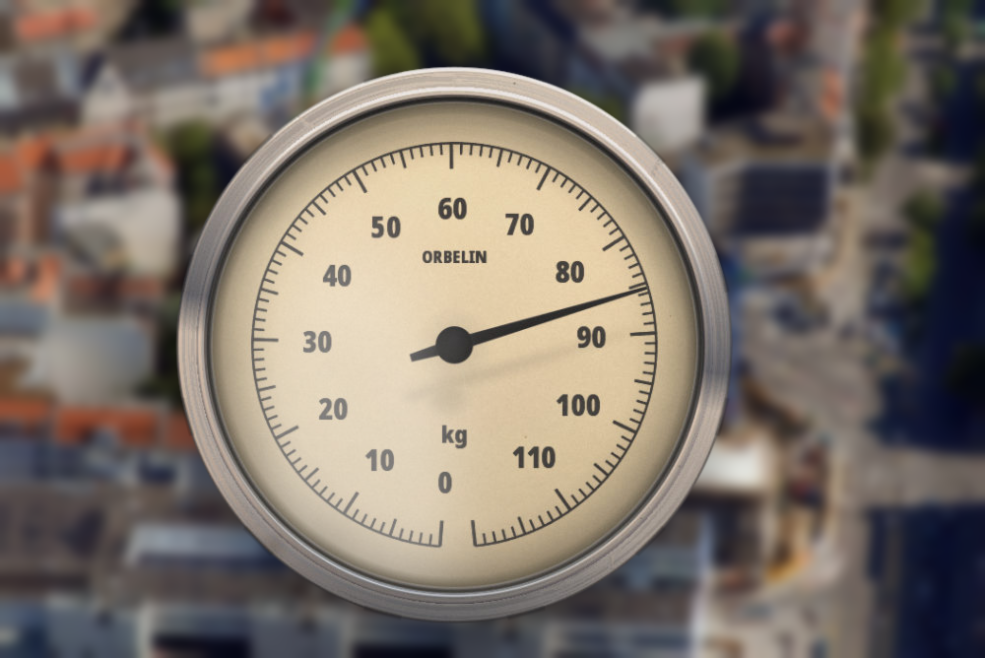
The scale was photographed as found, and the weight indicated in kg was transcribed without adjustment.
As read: 85.5 kg
